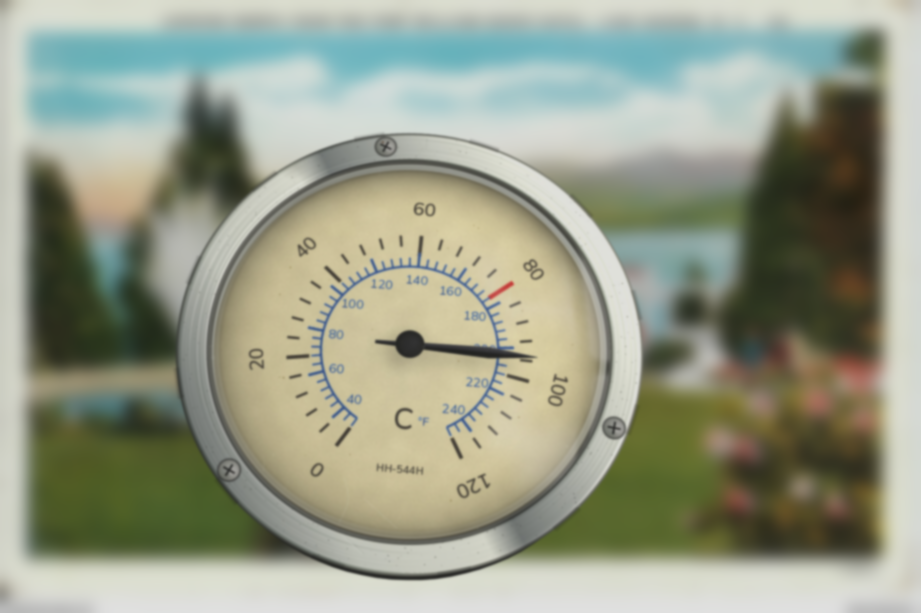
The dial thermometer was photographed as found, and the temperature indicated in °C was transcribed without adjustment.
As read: 96 °C
